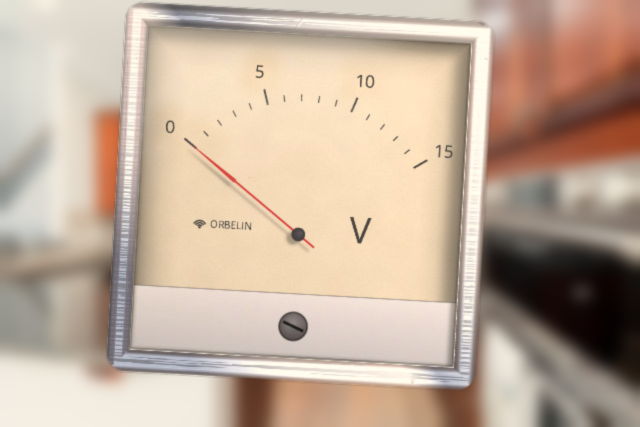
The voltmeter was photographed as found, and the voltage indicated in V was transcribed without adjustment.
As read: 0 V
